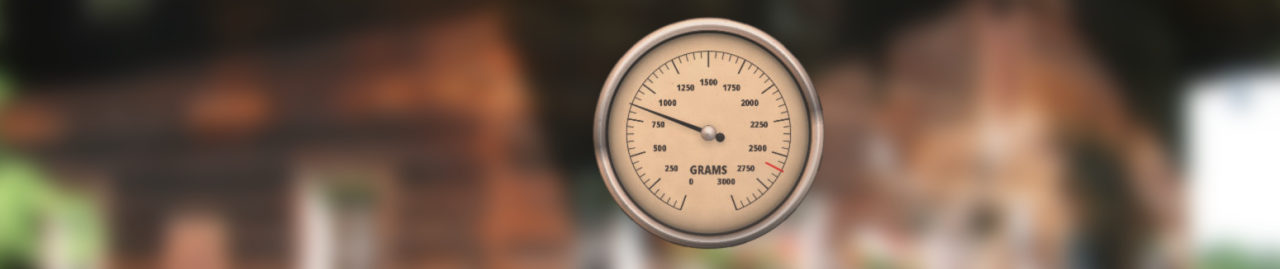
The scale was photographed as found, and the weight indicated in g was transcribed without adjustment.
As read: 850 g
